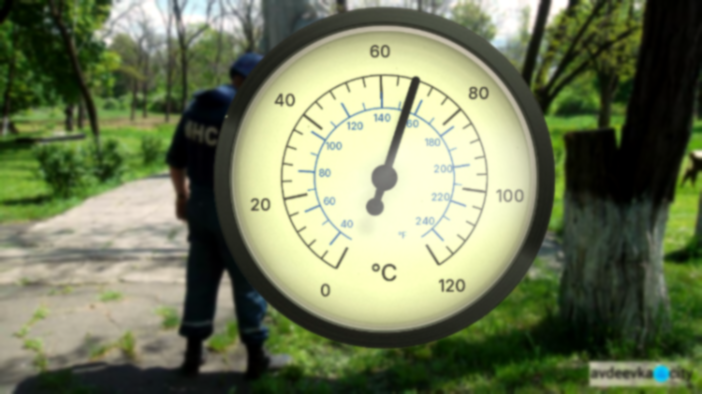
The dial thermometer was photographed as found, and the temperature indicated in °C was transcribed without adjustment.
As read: 68 °C
